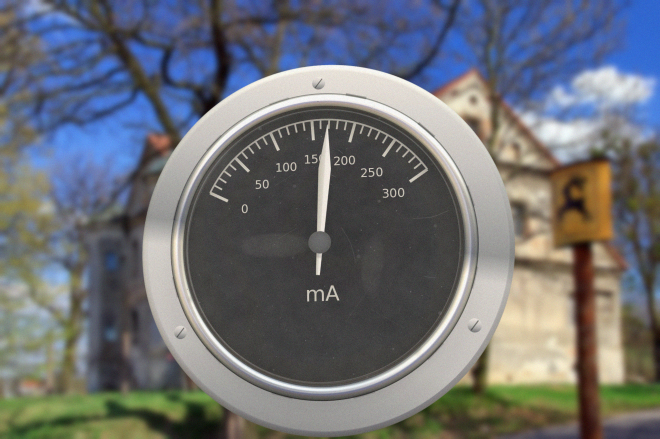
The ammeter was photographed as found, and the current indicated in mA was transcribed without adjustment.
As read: 170 mA
